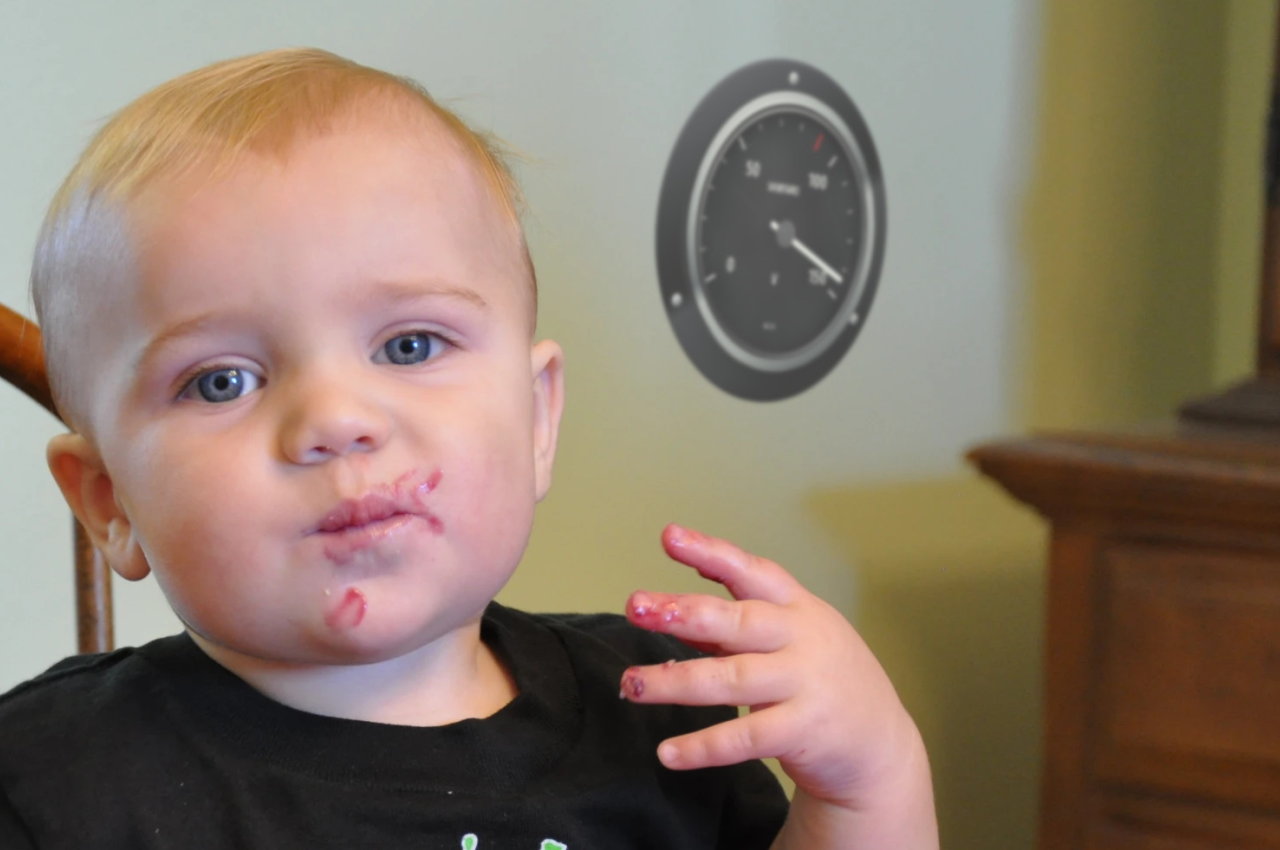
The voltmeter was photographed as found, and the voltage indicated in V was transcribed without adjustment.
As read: 145 V
